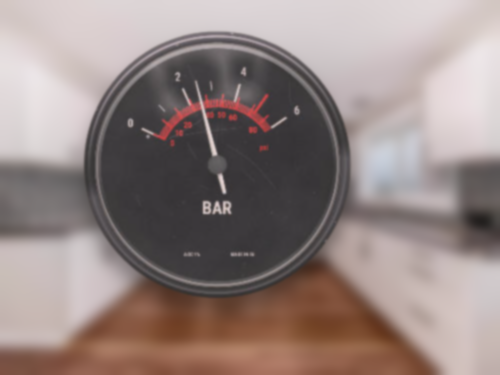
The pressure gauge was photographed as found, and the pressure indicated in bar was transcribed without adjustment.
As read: 2.5 bar
